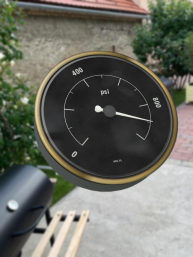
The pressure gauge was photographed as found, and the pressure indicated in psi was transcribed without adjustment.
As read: 900 psi
